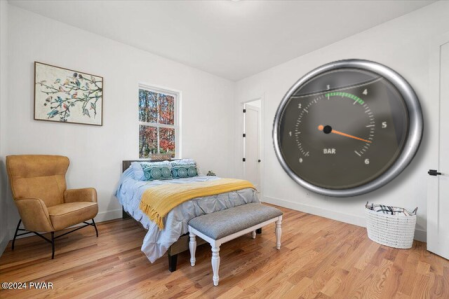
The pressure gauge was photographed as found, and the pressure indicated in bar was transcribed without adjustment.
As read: 5.5 bar
